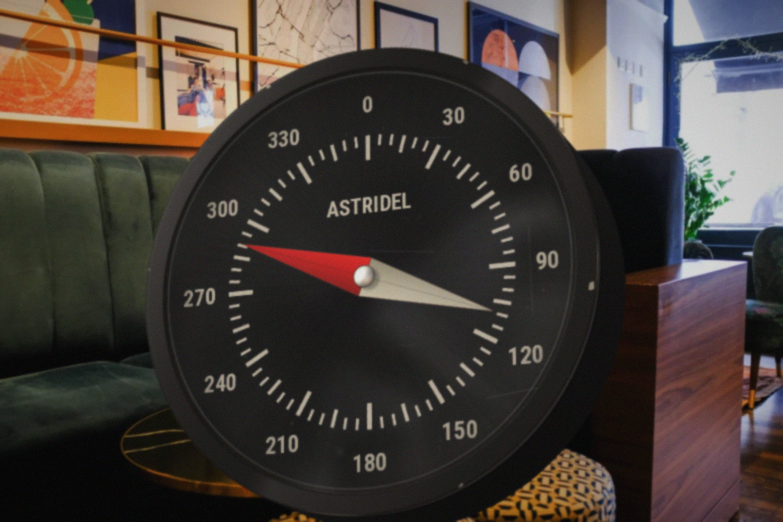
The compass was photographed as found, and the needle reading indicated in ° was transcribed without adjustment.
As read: 290 °
